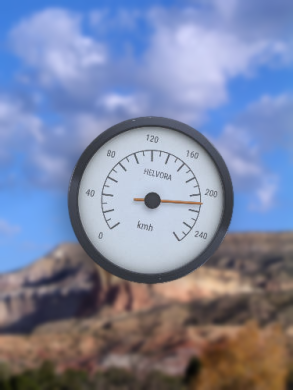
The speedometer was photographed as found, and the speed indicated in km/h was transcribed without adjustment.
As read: 210 km/h
